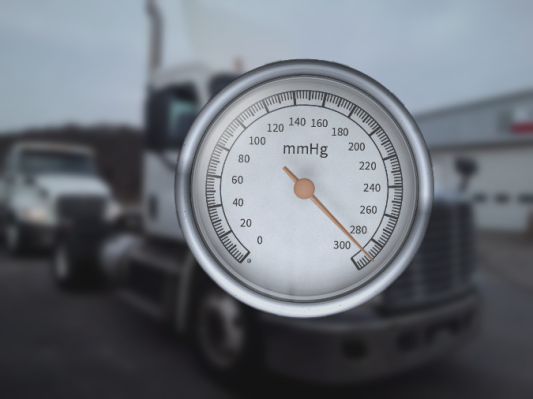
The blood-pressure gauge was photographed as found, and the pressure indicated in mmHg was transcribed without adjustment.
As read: 290 mmHg
